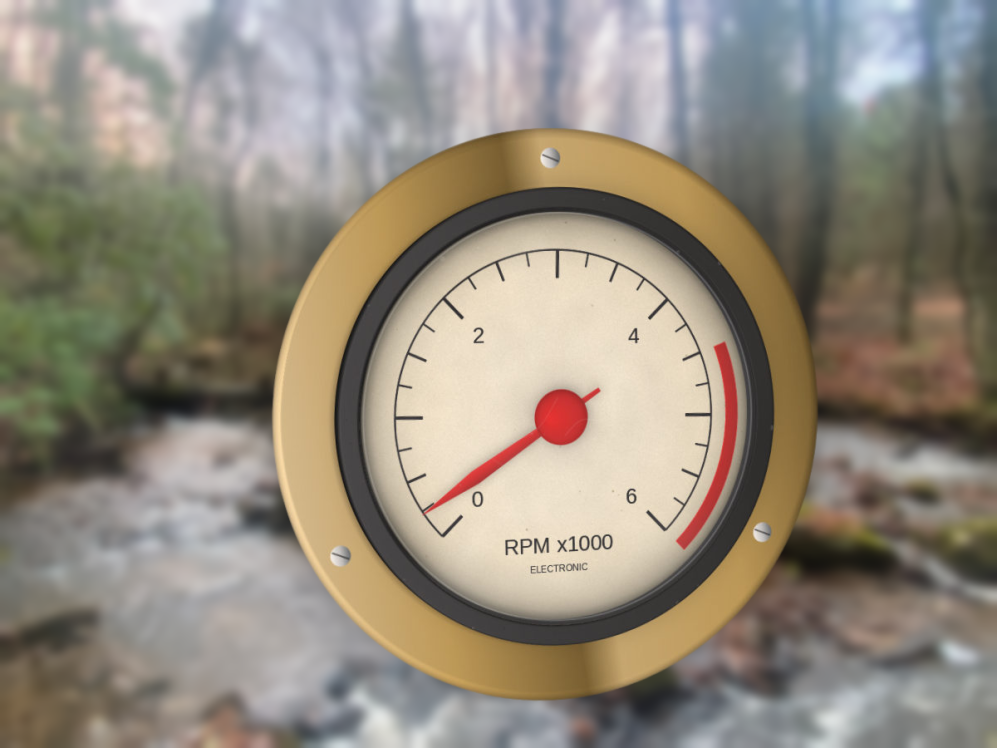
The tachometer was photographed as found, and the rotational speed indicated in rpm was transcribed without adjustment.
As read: 250 rpm
